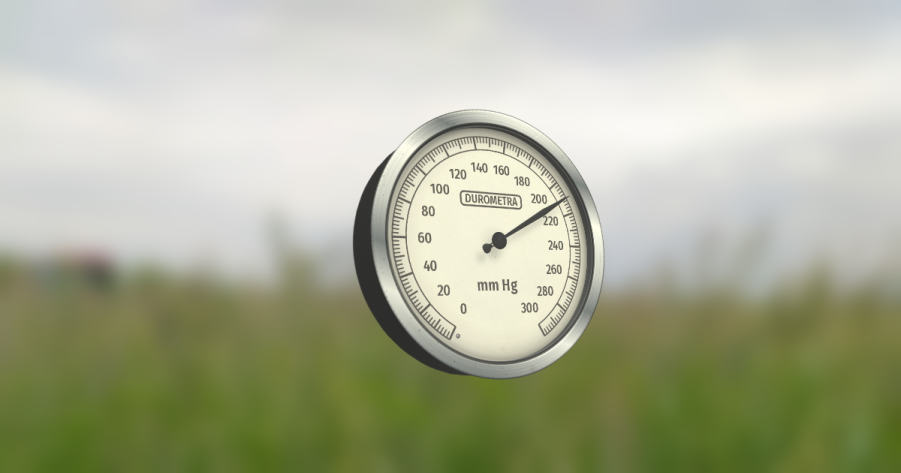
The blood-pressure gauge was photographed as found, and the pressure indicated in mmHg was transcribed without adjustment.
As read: 210 mmHg
